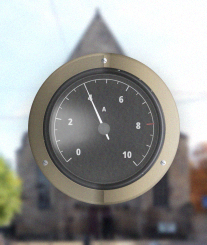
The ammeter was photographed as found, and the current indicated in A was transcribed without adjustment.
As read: 4 A
